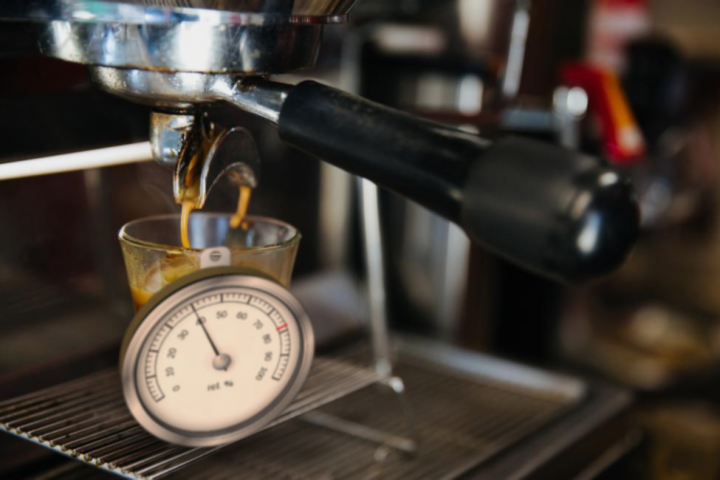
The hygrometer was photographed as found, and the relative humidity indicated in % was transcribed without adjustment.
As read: 40 %
